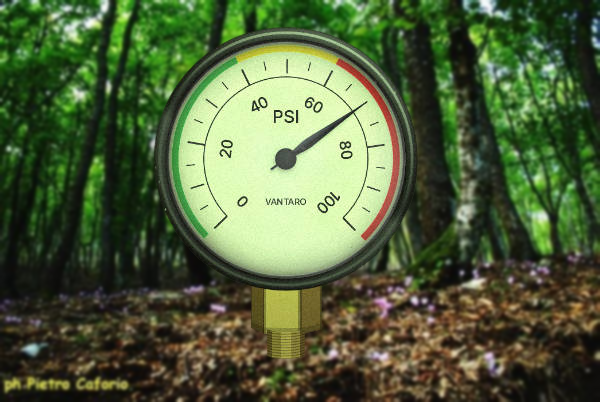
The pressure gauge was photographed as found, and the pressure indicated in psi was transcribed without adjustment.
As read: 70 psi
